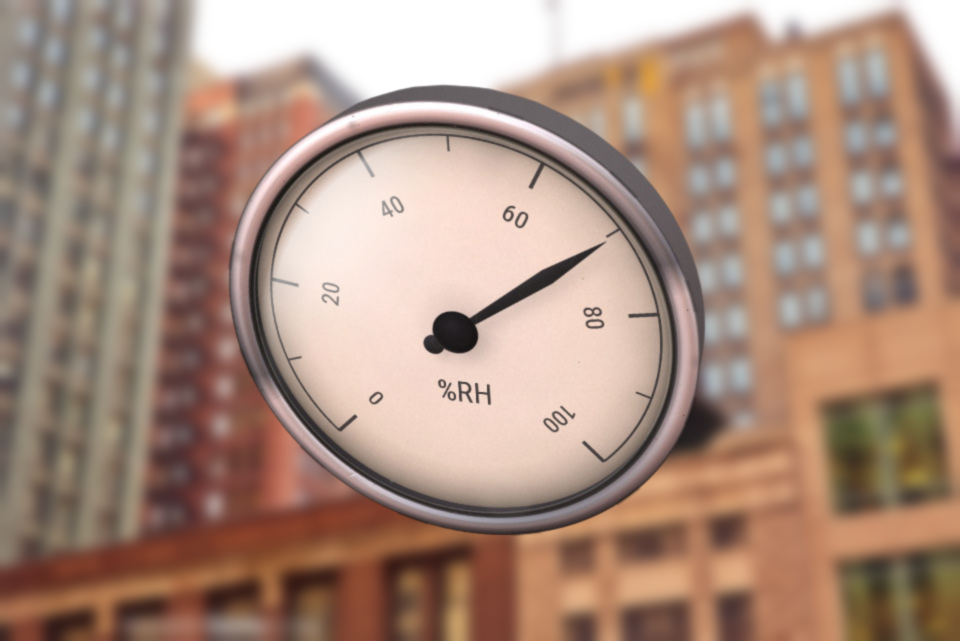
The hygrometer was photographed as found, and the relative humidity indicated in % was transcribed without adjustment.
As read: 70 %
